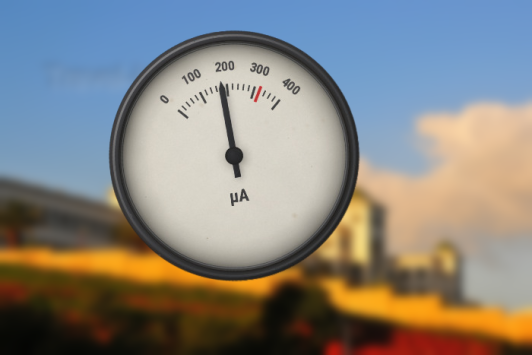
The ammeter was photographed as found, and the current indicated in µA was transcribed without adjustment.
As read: 180 µA
